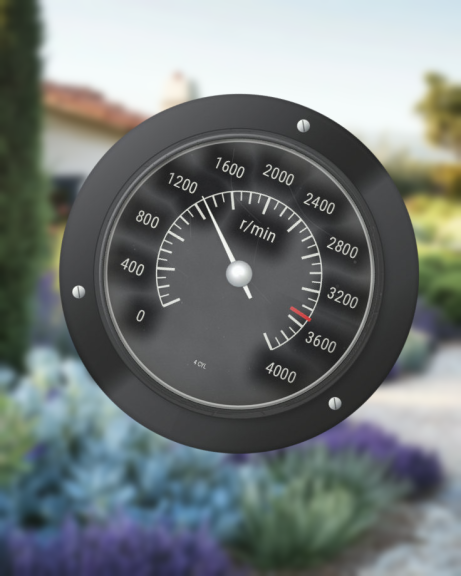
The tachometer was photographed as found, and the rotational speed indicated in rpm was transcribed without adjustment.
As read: 1300 rpm
